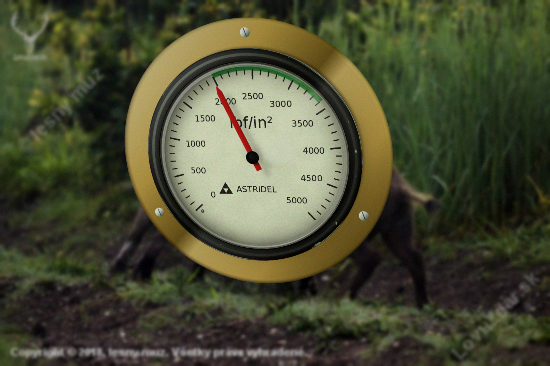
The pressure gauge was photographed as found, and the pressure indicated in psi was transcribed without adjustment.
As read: 2000 psi
